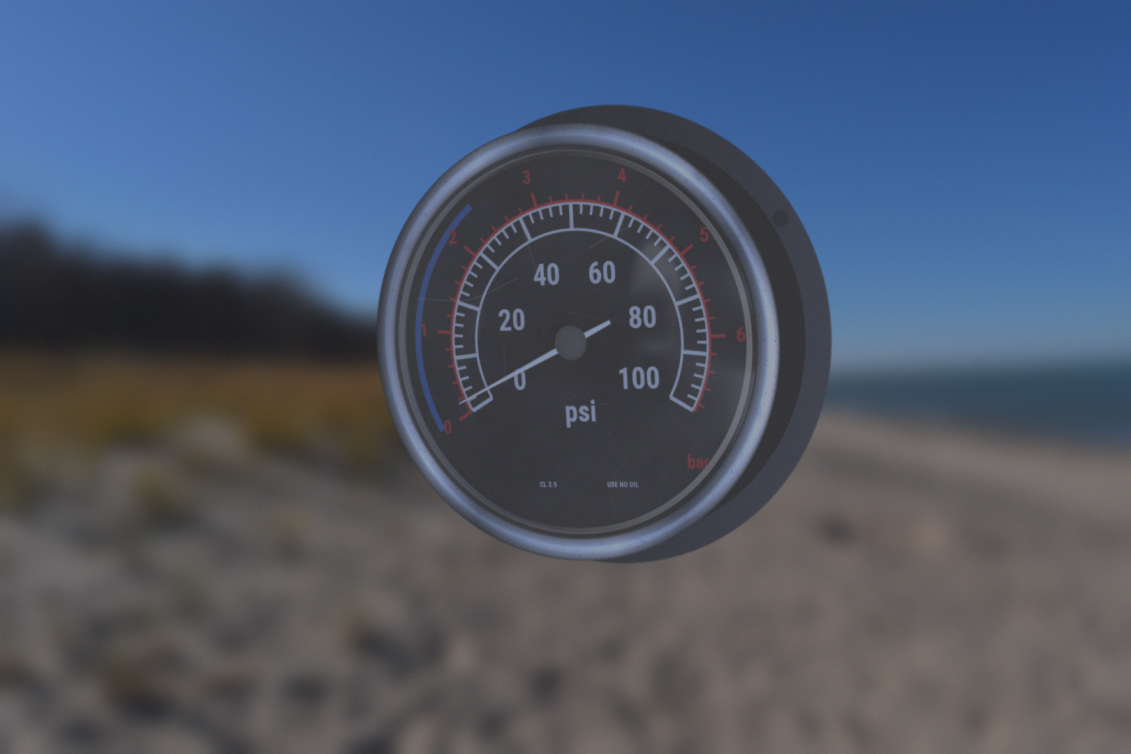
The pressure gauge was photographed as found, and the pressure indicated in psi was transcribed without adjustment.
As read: 2 psi
